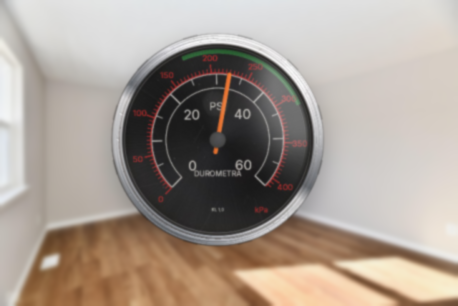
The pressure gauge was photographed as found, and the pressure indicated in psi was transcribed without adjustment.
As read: 32.5 psi
